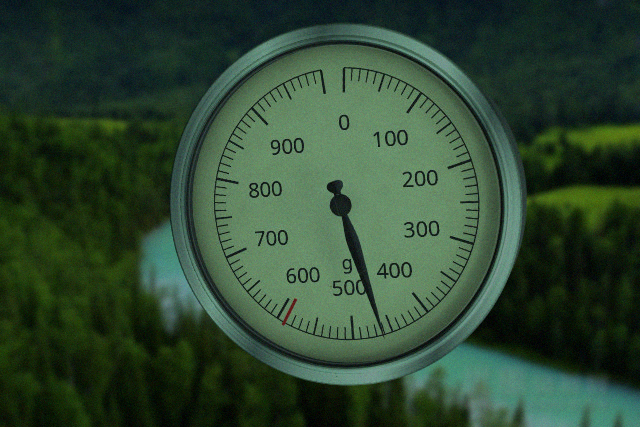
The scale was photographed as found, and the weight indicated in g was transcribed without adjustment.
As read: 460 g
